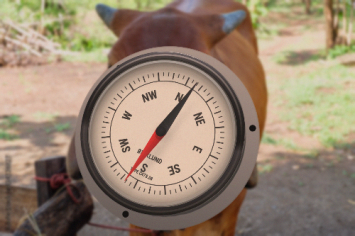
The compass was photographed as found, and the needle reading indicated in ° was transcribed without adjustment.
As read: 190 °
